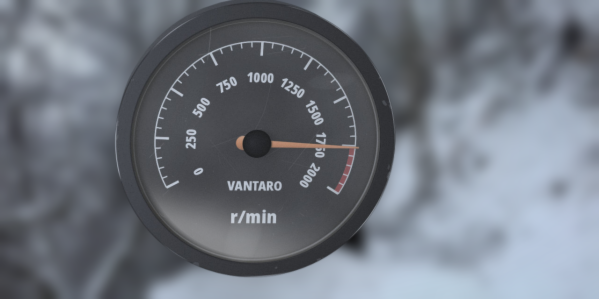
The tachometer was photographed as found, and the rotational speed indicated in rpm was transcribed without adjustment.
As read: 1750 rpm
